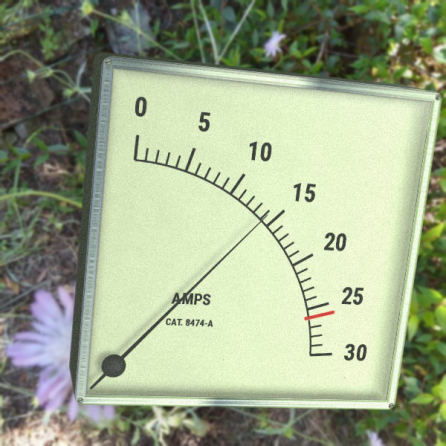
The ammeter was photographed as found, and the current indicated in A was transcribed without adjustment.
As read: 14 A
